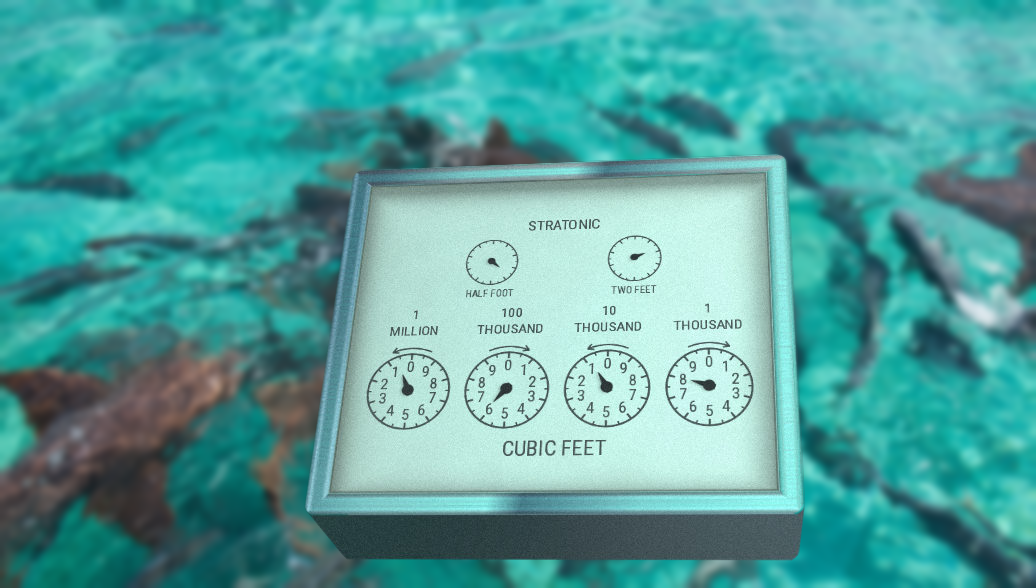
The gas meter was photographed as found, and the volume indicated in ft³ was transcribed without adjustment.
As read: 60800 ft³
